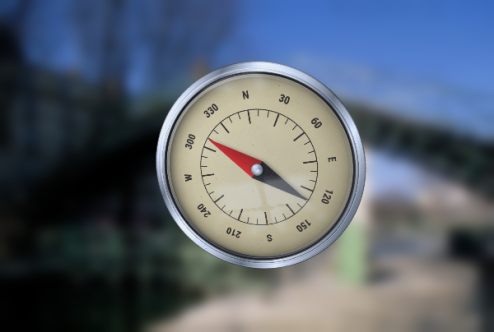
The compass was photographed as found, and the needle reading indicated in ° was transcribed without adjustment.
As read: 310 °
